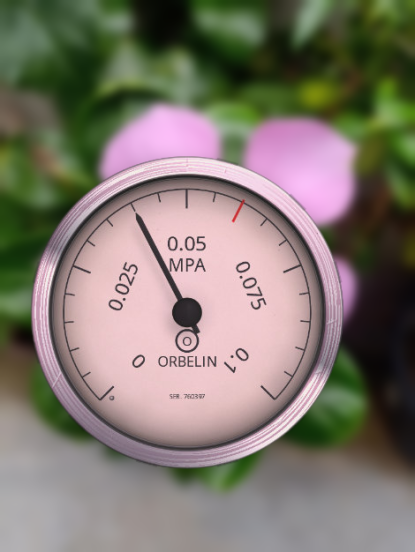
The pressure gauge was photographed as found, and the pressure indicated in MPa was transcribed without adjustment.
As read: 0.04 MPa
